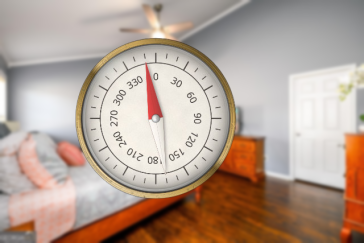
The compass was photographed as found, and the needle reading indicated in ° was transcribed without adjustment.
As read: 350 °
